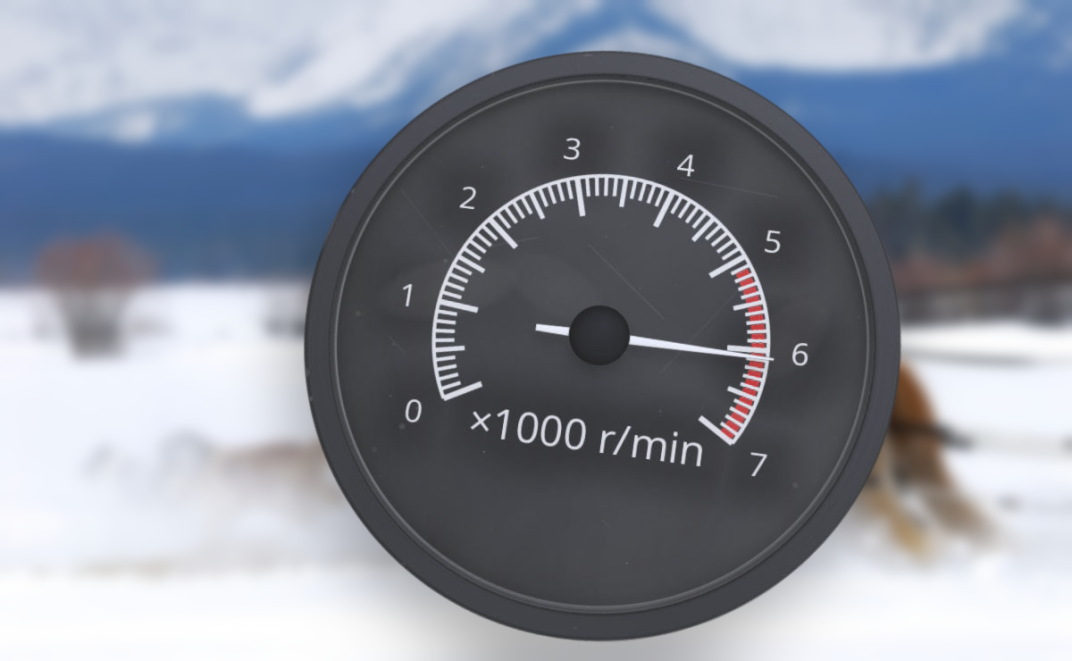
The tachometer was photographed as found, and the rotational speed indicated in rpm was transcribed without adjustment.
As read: 6100 rpm
